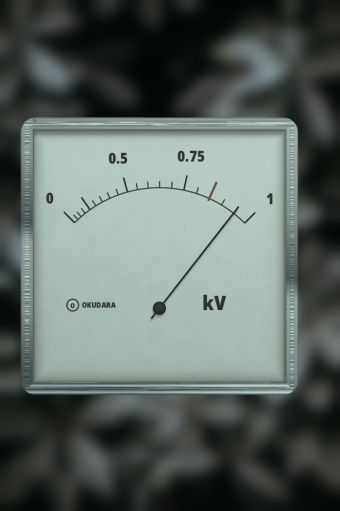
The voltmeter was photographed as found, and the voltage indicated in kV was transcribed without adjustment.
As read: 0.95 kV
